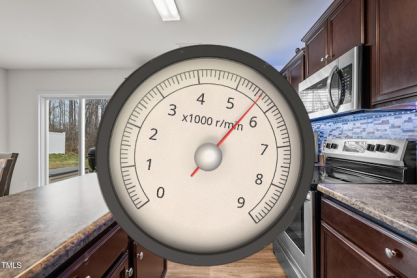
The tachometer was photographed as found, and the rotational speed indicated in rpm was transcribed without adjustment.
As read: 5600 rpm
